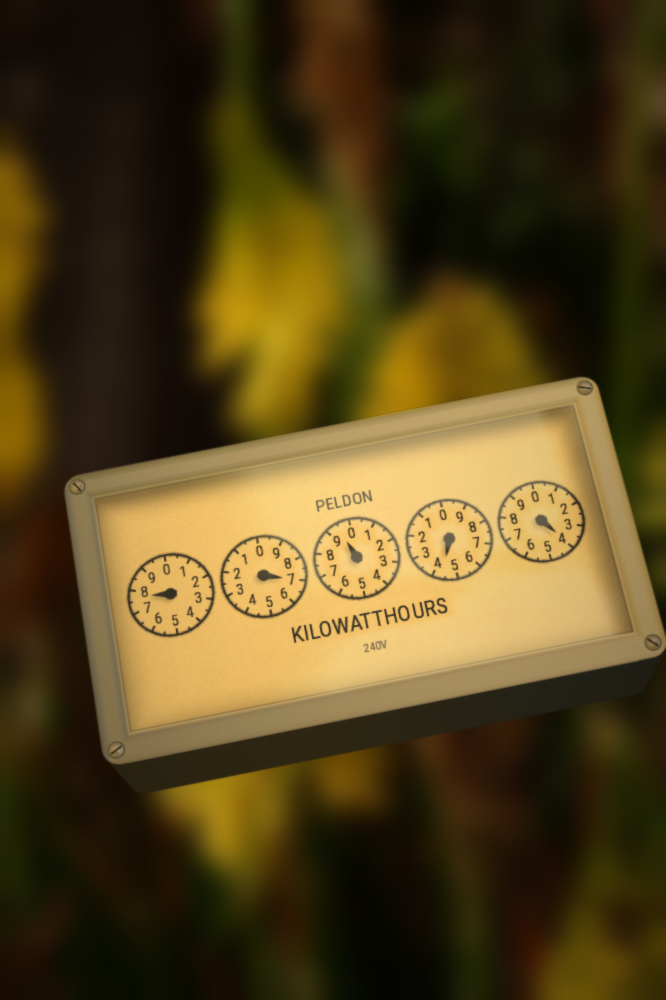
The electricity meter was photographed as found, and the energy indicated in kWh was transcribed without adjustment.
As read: 76944 kWh
